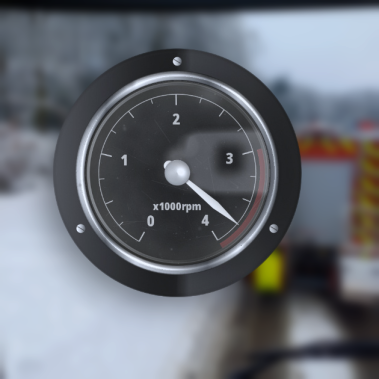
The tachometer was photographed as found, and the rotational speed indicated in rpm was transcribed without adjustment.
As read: 3750 rpm
